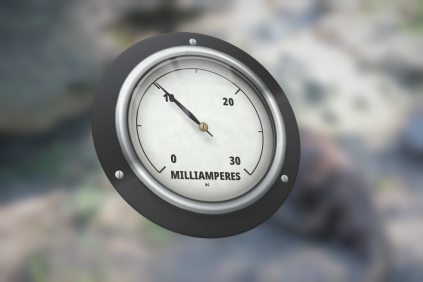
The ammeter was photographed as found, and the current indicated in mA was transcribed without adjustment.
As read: 10 mA
